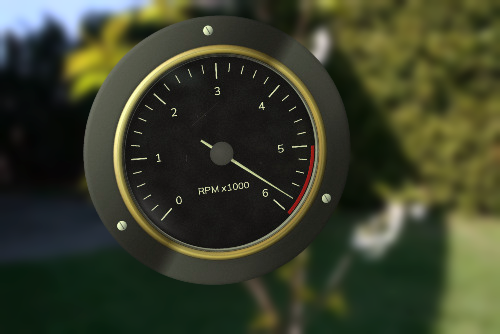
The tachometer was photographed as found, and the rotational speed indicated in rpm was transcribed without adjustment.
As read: 5800 rpm
